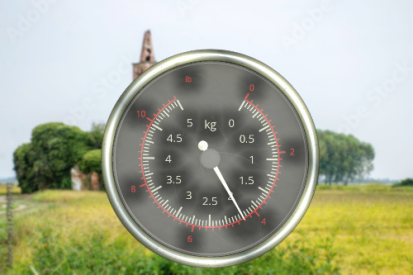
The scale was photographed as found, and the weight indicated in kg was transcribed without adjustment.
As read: 2 kg
